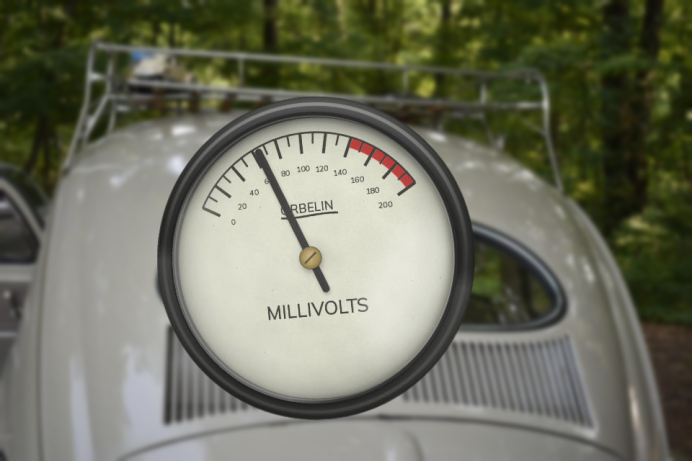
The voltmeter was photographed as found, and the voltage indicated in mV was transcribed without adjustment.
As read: 65 mV
